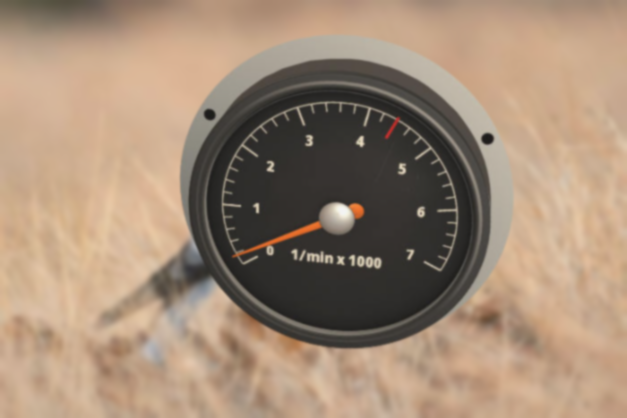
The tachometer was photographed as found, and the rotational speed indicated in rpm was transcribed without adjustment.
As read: 200 rpm
